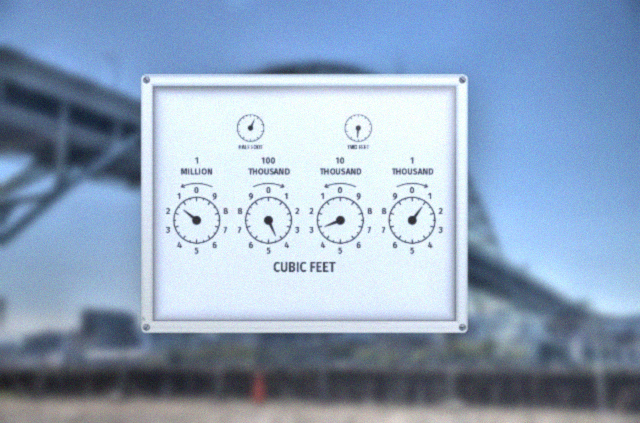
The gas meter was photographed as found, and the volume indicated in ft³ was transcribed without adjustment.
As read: 143100 ft³
